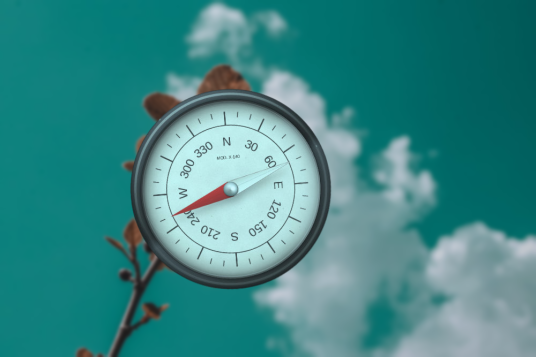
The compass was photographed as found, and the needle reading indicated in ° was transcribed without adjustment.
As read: 250 °
